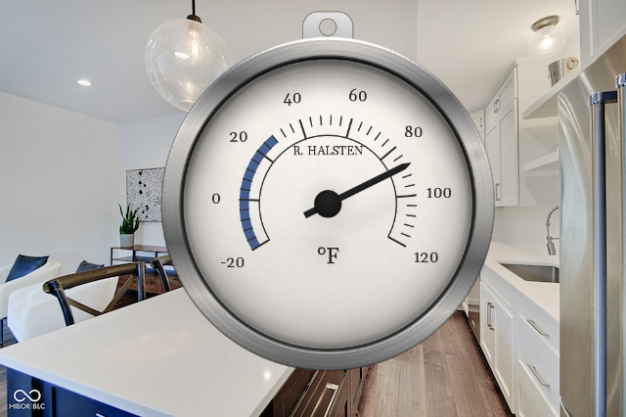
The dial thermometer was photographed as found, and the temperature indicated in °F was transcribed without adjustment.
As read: 88 °F
